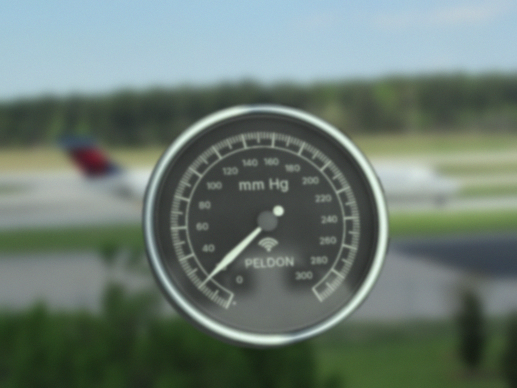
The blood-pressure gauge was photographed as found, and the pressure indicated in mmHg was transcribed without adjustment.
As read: 20 mmHg
